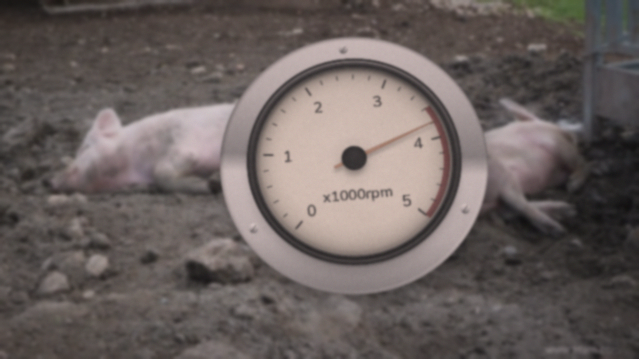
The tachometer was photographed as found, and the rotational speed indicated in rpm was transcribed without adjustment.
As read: 3800 rpm
